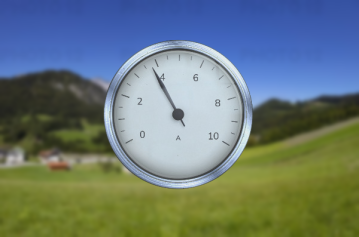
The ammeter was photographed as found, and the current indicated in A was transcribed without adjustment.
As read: 3.75 A
